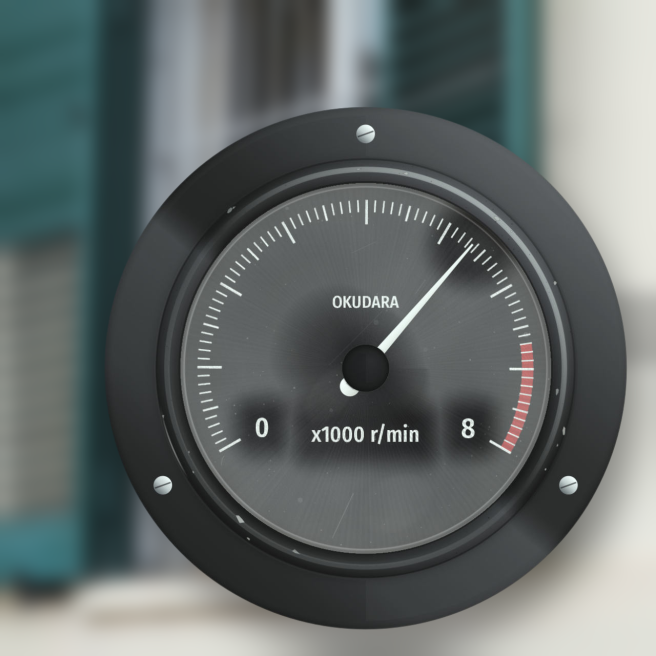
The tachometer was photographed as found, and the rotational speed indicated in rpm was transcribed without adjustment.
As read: 5350 rpm
